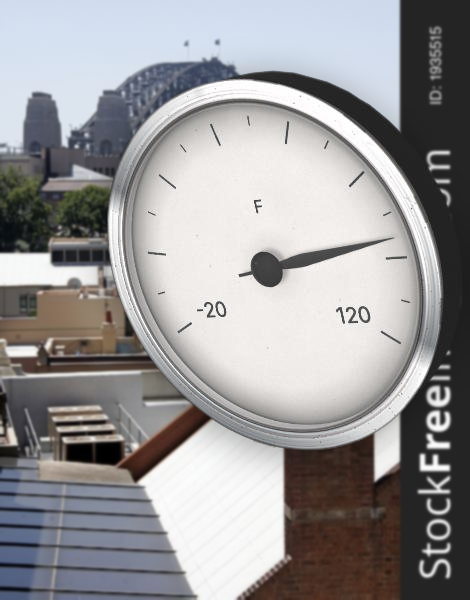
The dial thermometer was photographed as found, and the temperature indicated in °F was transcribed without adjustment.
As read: 95 °F
